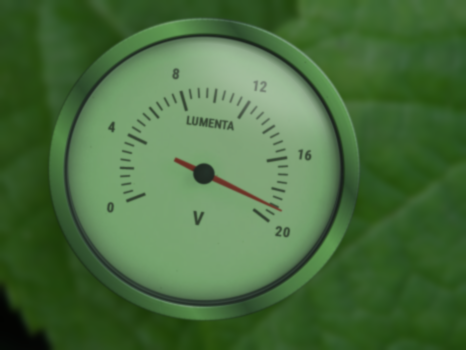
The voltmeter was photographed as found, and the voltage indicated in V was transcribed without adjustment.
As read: 19 V
